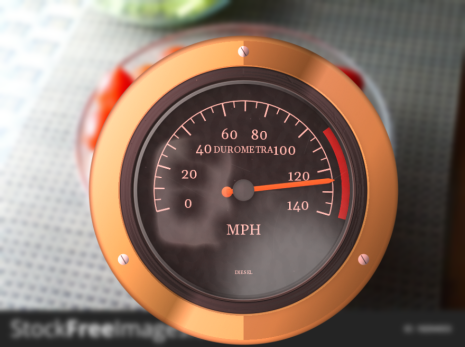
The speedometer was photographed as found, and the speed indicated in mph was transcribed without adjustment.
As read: 125 mph
